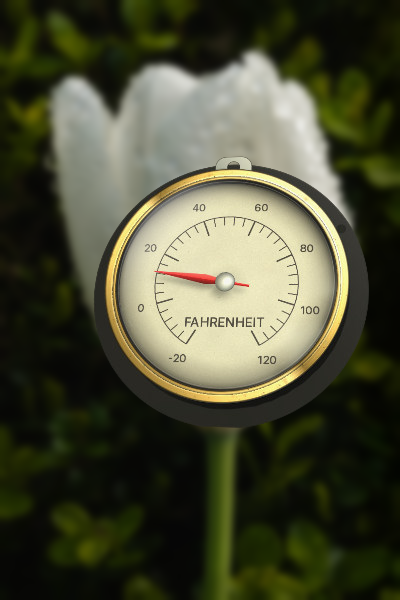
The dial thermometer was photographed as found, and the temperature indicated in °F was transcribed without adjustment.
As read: 12 °F
